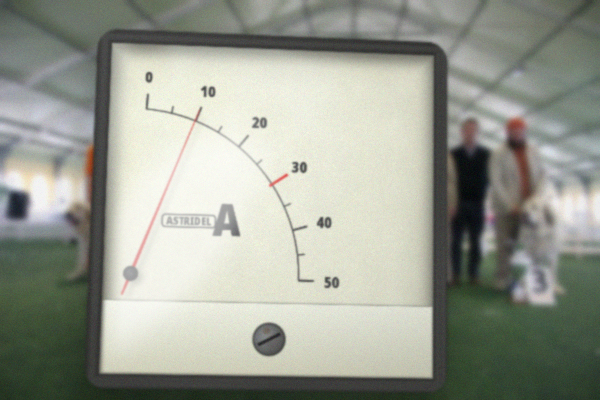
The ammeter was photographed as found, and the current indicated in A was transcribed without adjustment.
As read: 10 A
